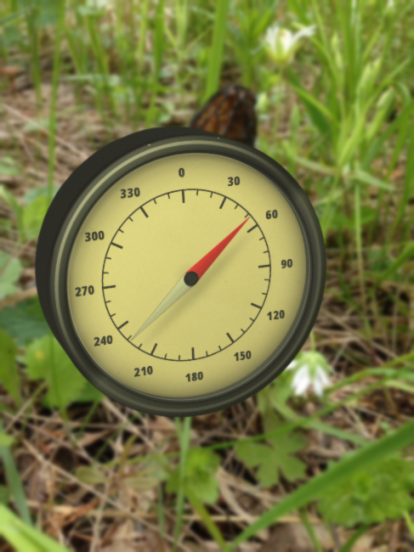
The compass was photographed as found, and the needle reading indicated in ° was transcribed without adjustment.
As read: 50 °
